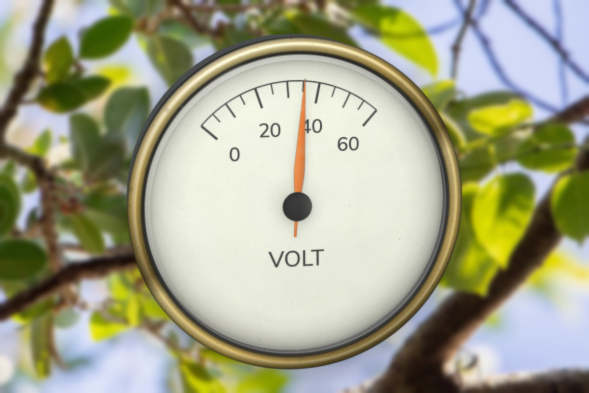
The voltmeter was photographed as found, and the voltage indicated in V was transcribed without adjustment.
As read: 35 V
